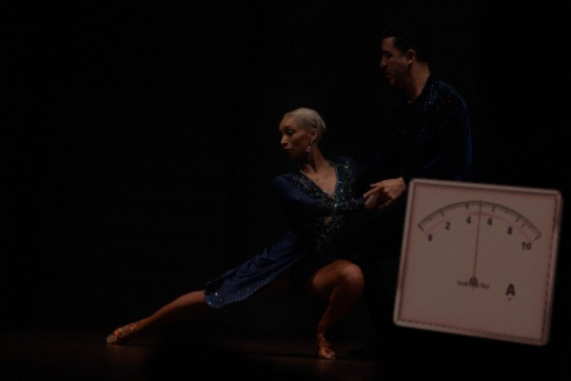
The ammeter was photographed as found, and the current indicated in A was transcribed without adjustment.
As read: 5 A
